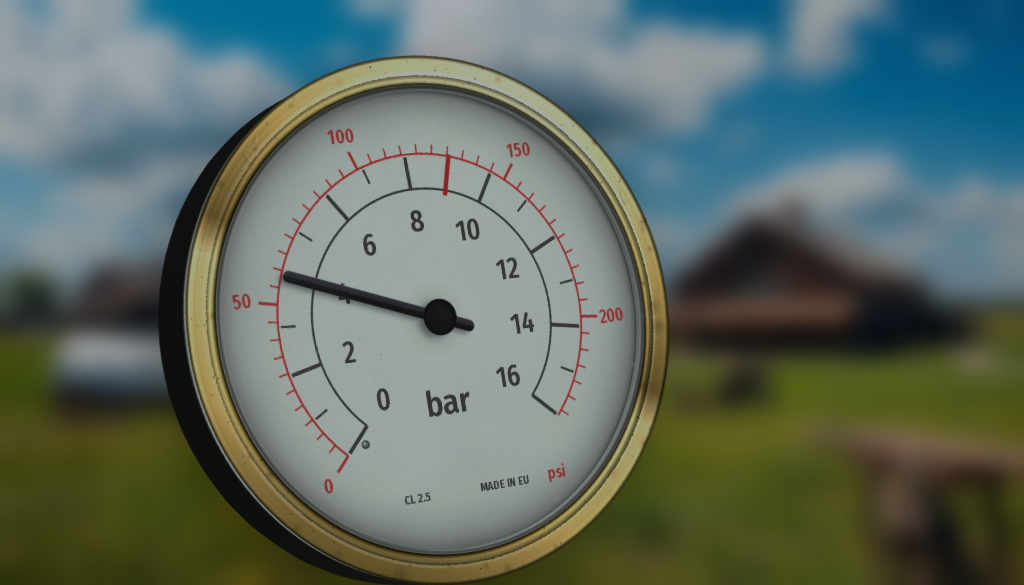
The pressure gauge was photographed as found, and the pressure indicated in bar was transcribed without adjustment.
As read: 4 bar
